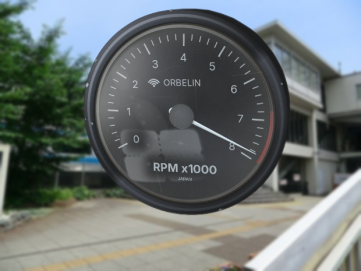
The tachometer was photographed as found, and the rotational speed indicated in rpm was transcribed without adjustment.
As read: 7800 rpm
